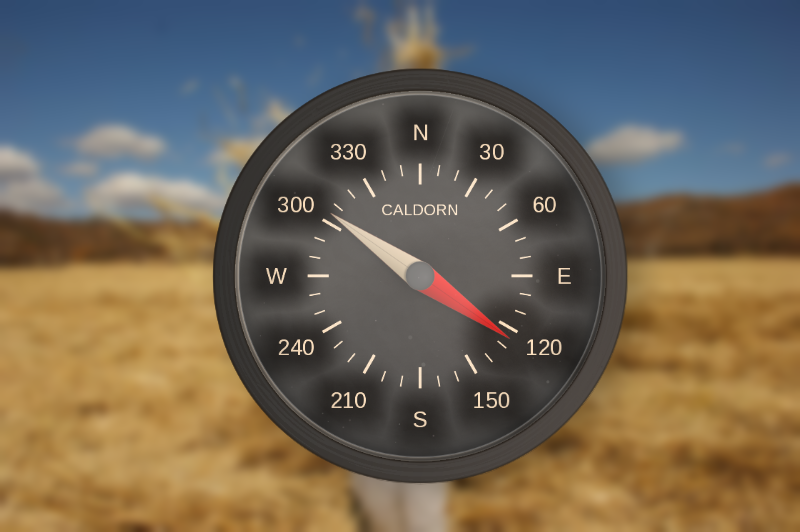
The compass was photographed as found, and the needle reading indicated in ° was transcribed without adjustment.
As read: 125 °
